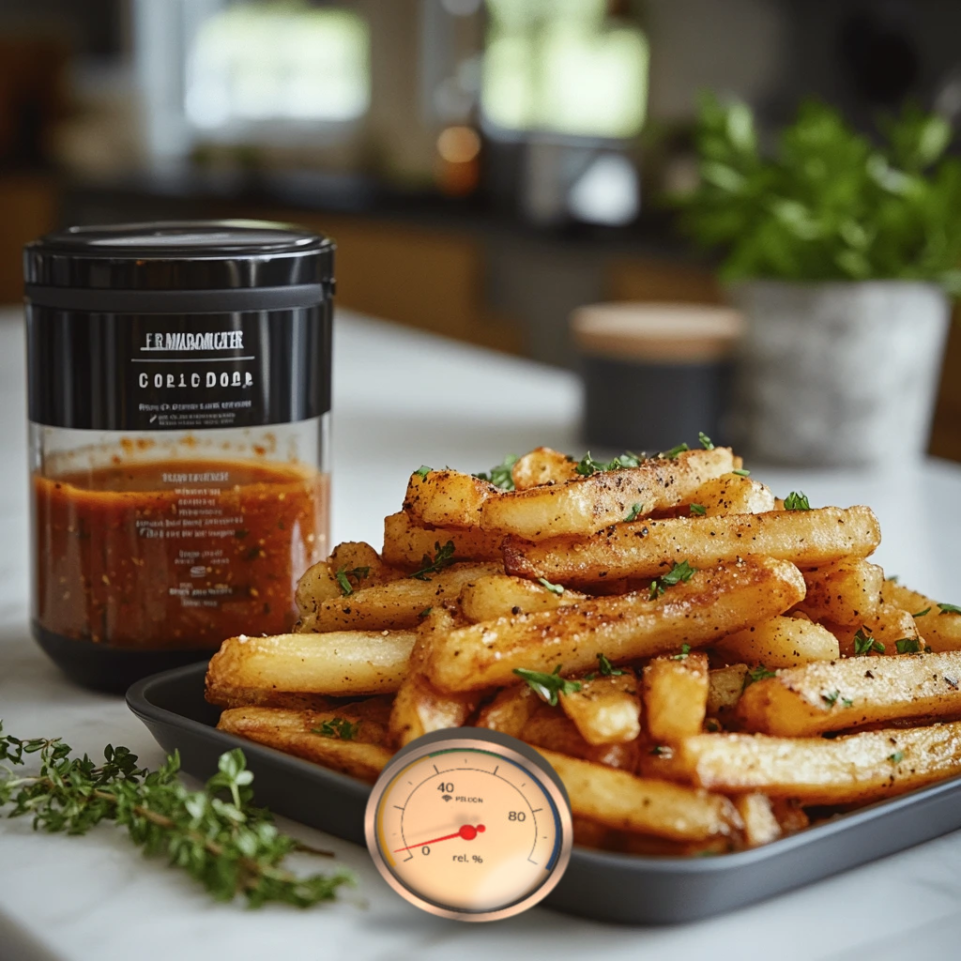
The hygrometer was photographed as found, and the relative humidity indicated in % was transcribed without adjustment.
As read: 5 %
